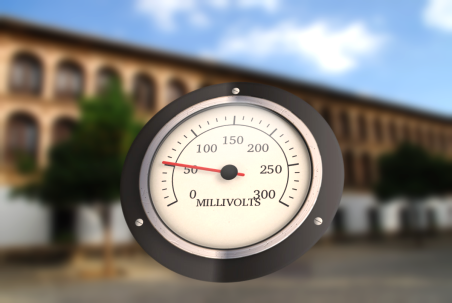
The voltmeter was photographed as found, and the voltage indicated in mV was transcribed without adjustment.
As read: 50 mV
